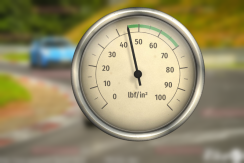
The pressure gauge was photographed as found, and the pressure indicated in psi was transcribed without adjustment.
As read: 45 psi
